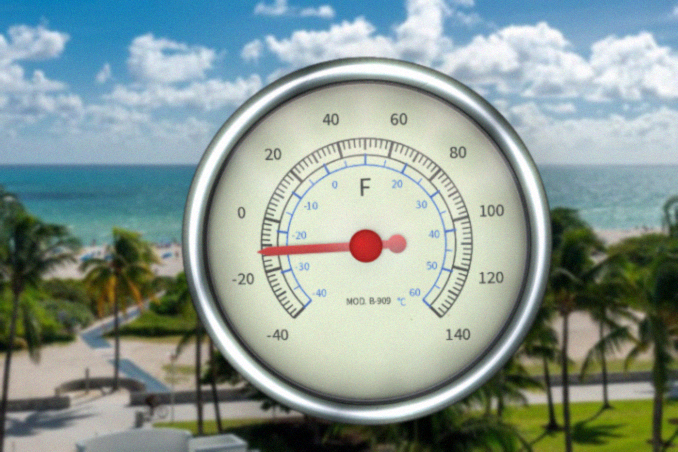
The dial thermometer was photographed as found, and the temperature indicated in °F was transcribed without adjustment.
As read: -12 °F
